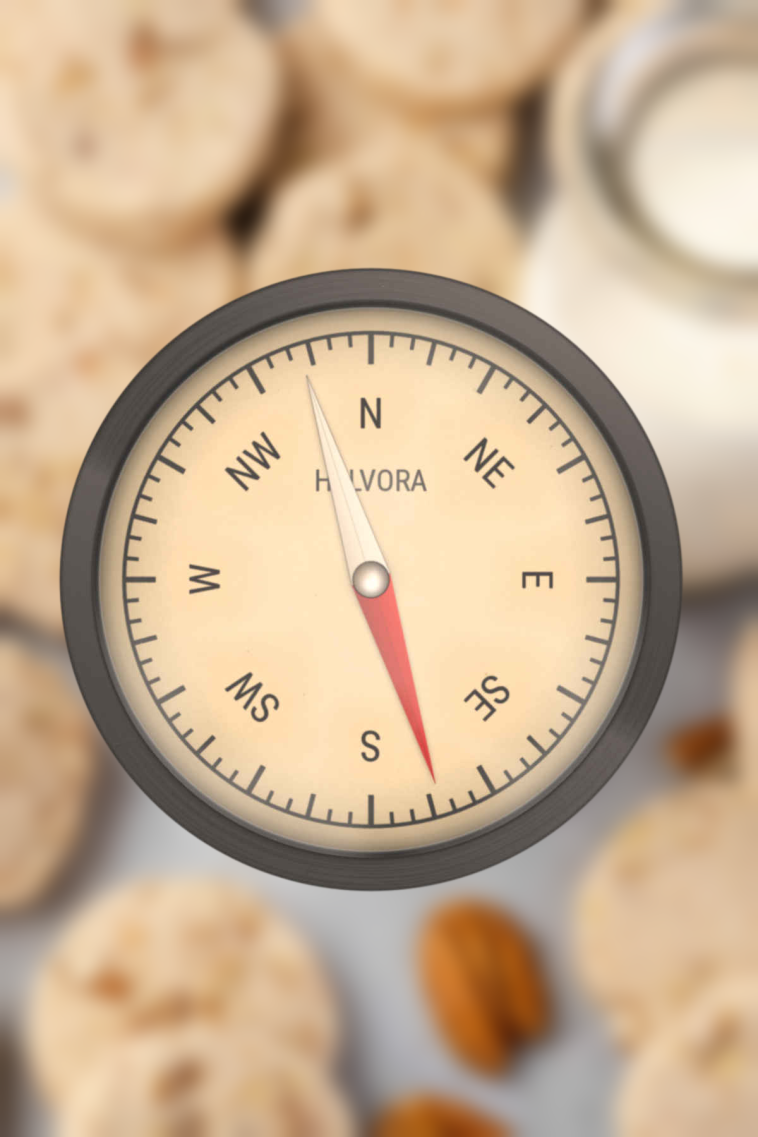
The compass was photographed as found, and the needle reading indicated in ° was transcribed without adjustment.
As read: 162.5 °
